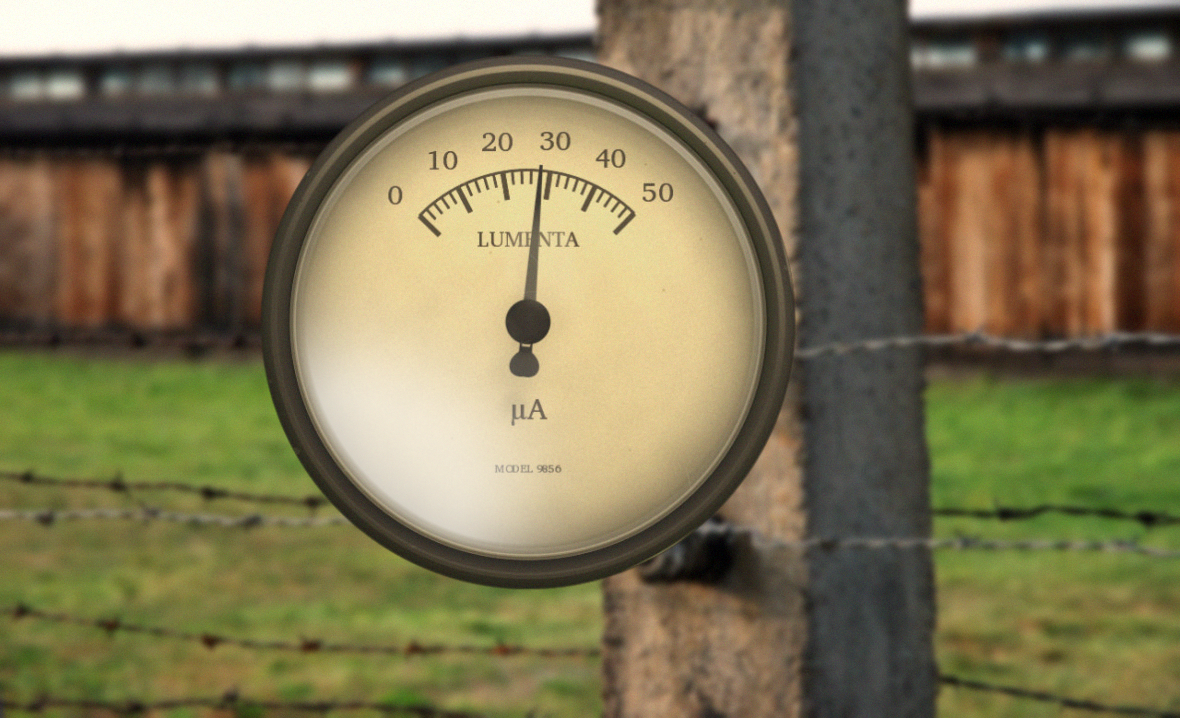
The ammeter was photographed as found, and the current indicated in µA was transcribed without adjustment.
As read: 28 µA
